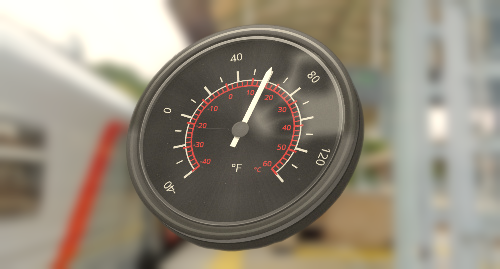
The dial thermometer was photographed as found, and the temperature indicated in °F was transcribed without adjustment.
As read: 60 °F
